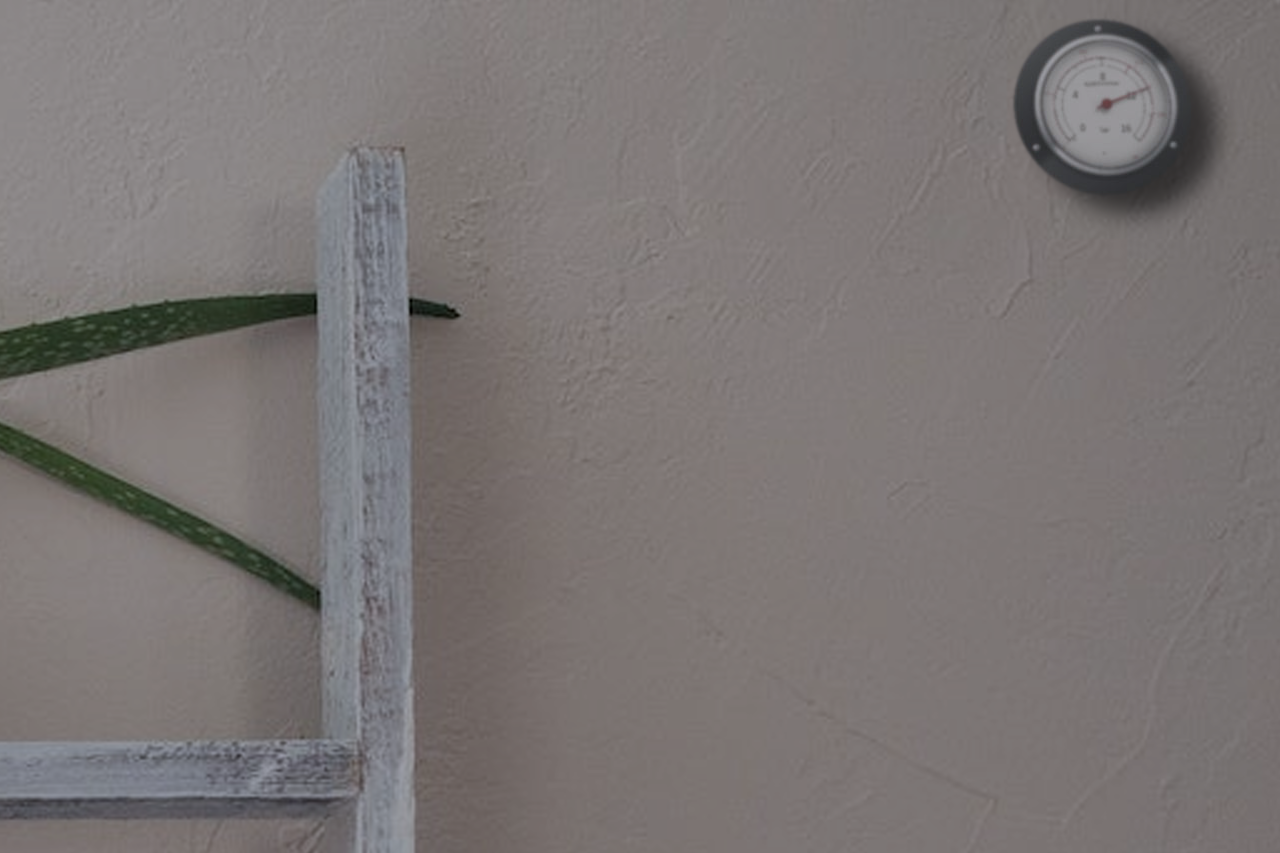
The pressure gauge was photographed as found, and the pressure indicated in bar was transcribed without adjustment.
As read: 12 bar
